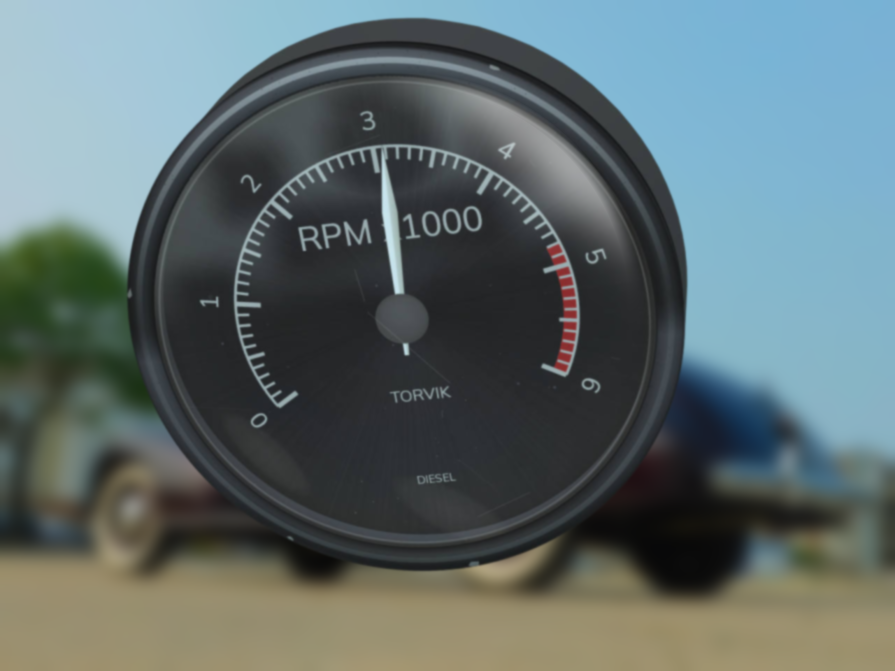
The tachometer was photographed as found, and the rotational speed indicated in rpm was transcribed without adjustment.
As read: 3100 rpm
